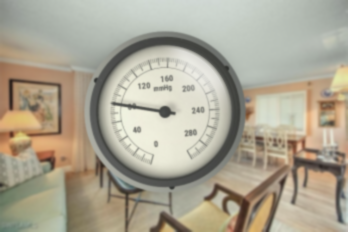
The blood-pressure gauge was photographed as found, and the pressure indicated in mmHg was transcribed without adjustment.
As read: 80 mmHg
